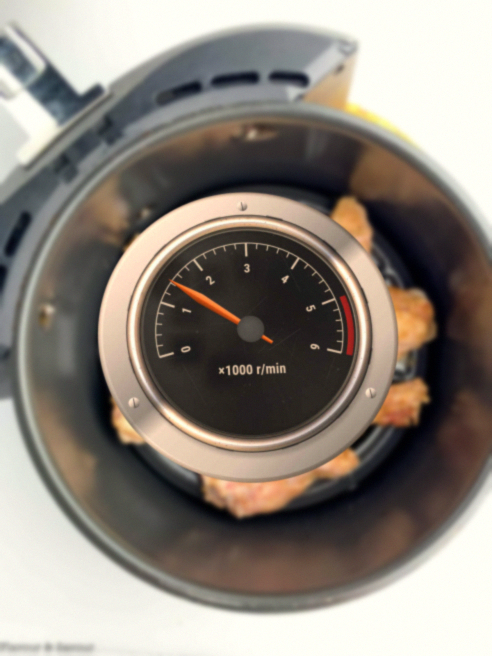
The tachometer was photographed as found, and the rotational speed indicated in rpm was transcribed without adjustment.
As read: 1400 rpm
